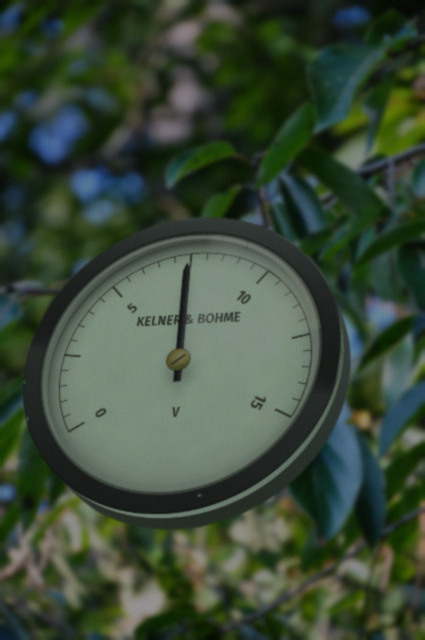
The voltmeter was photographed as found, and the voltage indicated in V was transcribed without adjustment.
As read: 7.5 V
